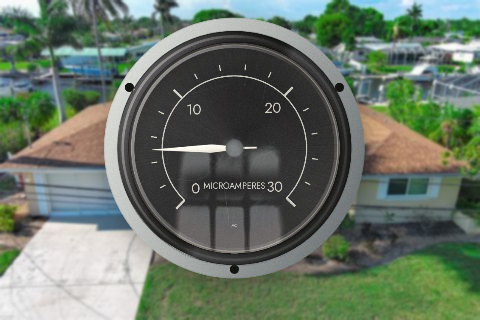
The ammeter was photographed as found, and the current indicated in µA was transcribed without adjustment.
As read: 5 µA
